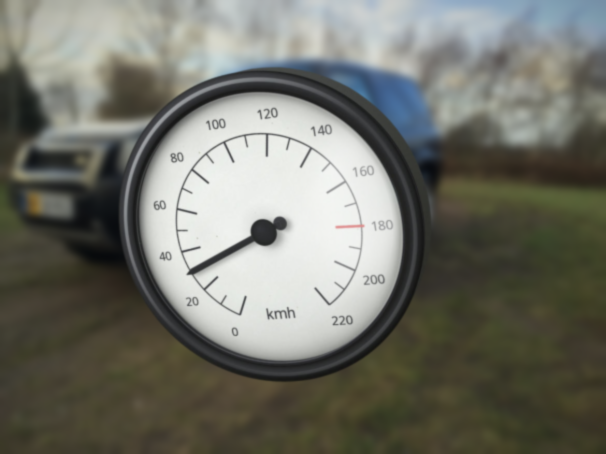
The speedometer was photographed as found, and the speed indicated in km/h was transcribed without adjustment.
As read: 30 km/h
